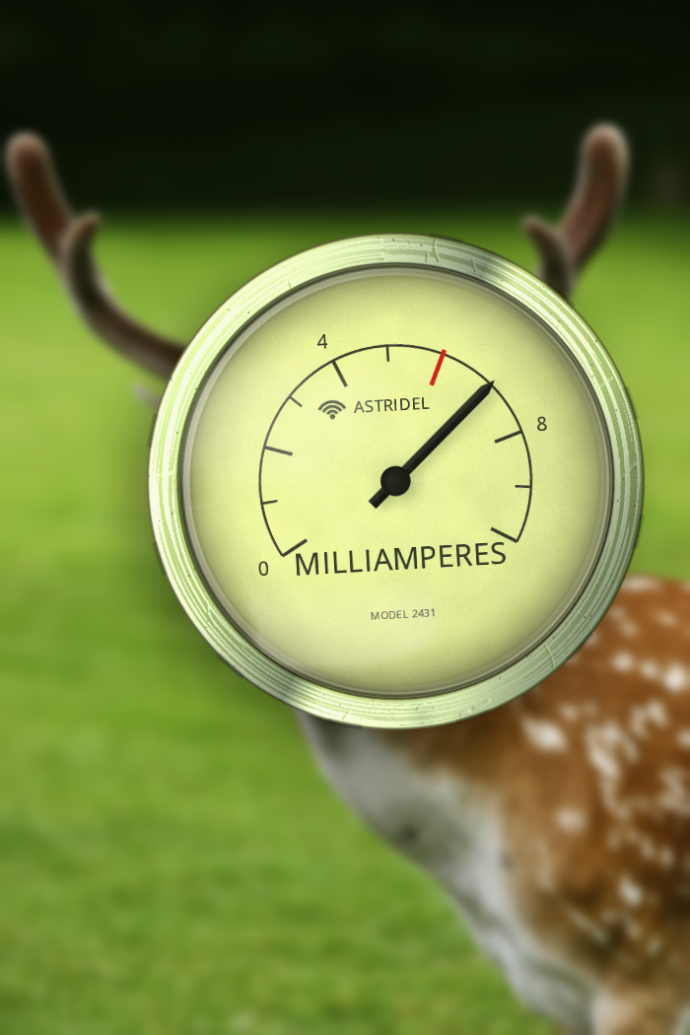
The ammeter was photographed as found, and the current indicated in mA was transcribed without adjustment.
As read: 7 mA
